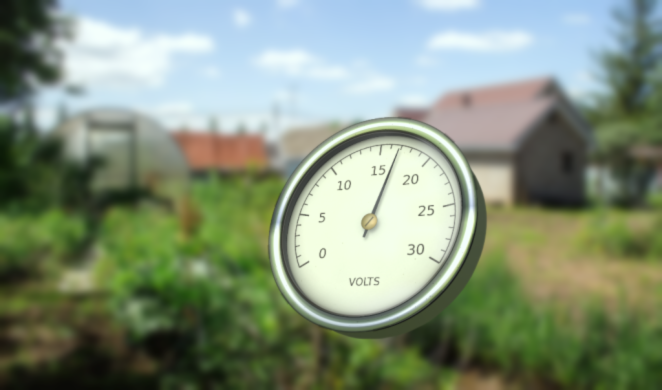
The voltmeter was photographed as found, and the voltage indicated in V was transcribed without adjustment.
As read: 17 V
